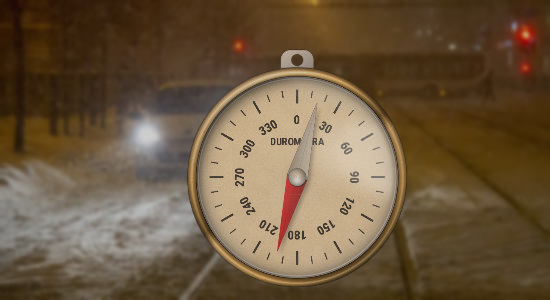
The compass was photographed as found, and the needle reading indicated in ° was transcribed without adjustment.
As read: 195 °
